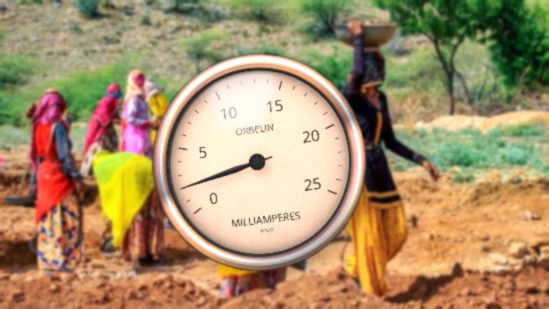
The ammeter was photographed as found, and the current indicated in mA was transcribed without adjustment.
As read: 2 mA
